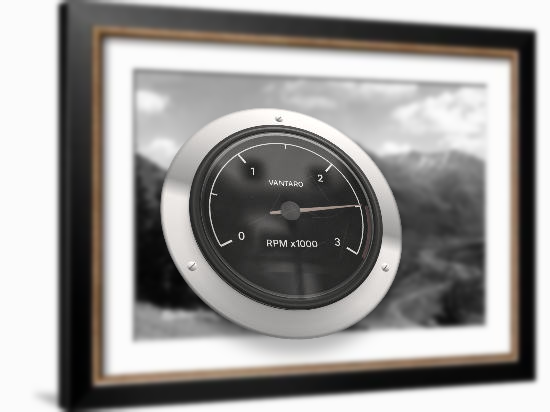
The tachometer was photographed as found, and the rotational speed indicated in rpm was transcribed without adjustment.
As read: 2500 rpm
